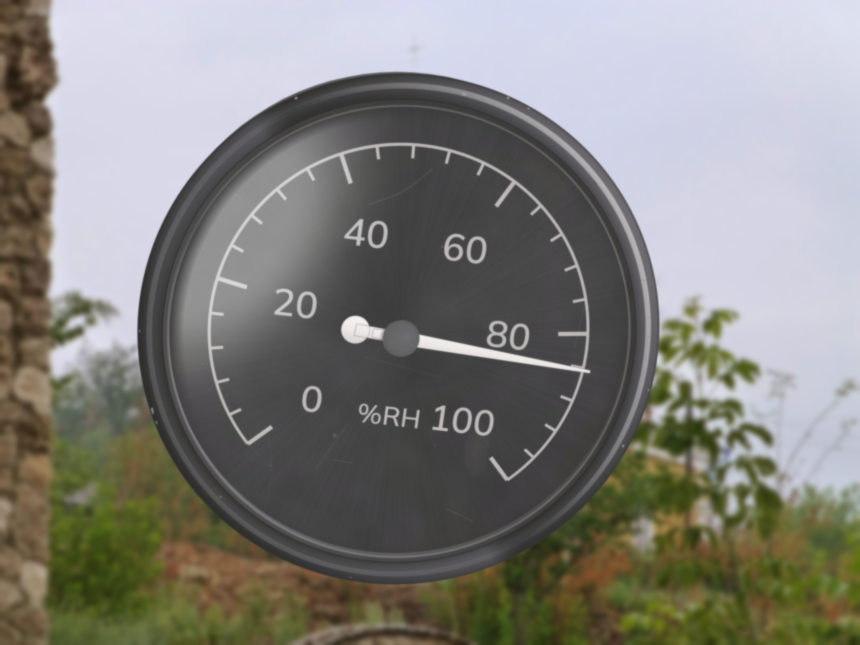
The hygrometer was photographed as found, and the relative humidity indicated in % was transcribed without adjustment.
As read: 84 %
